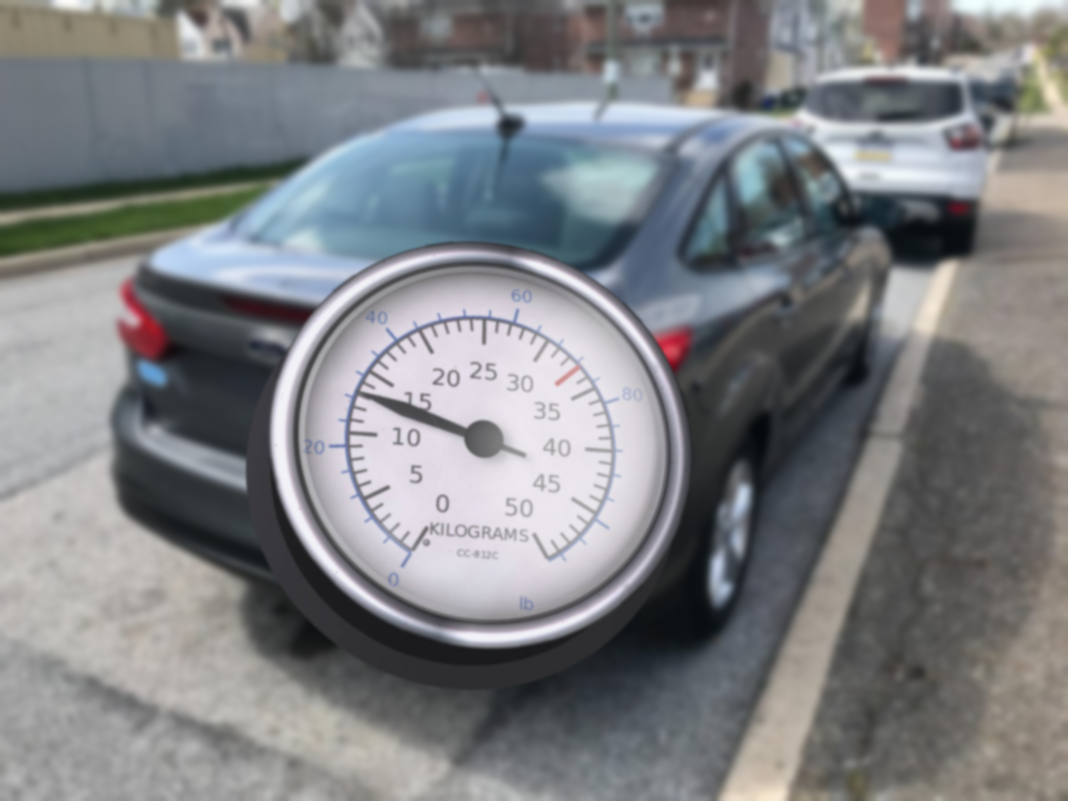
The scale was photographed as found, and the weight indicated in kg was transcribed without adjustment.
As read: 13 kg
